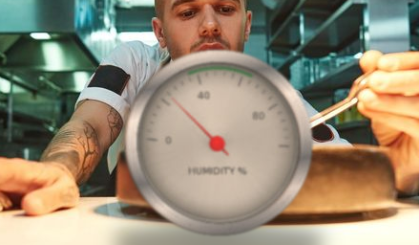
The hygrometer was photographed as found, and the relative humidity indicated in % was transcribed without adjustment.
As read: 24 %
